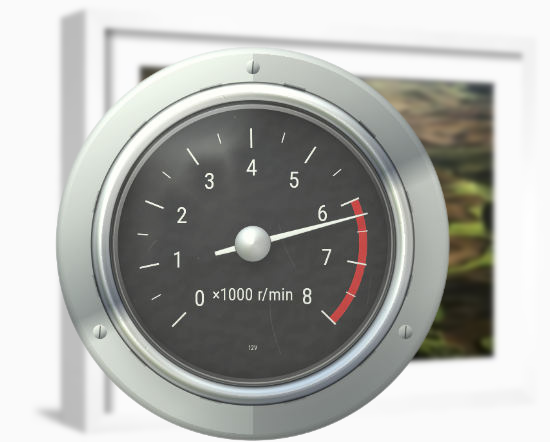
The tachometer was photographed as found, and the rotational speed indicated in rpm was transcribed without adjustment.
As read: 6250 rpm
